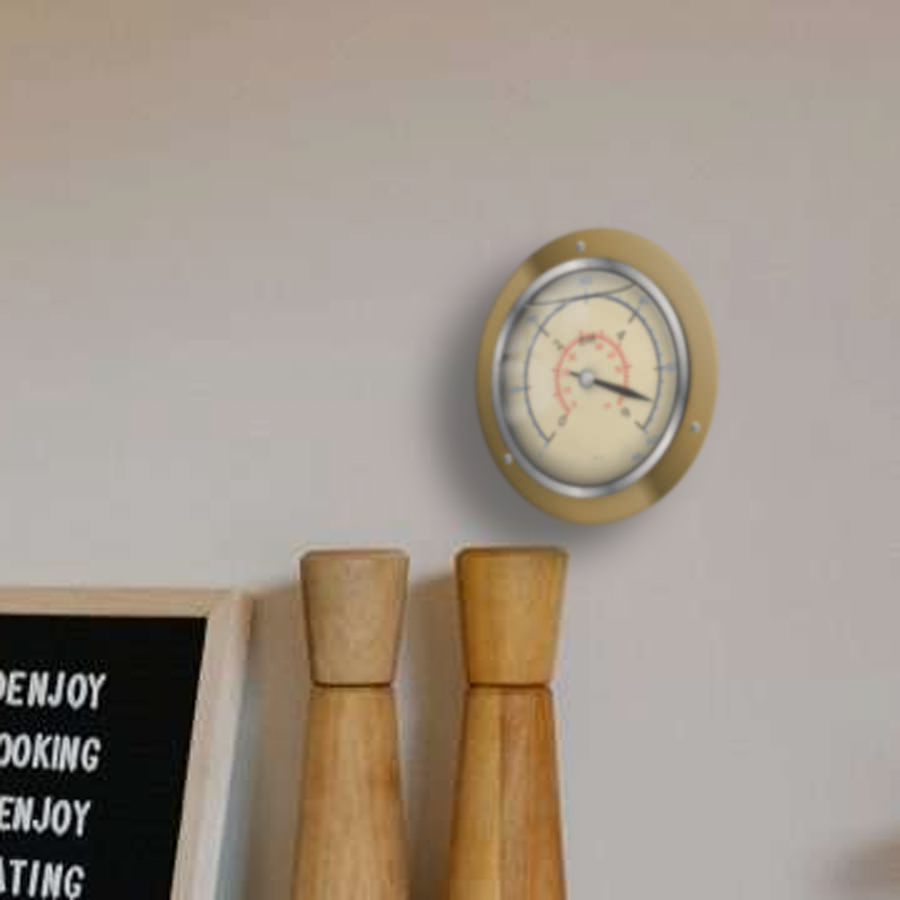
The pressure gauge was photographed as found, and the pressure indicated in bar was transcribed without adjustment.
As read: 5.5 bar
